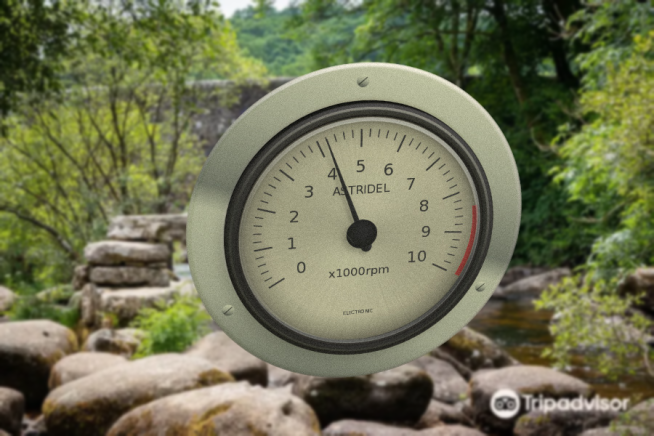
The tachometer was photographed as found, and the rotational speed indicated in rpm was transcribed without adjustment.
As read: 4200 rpm
